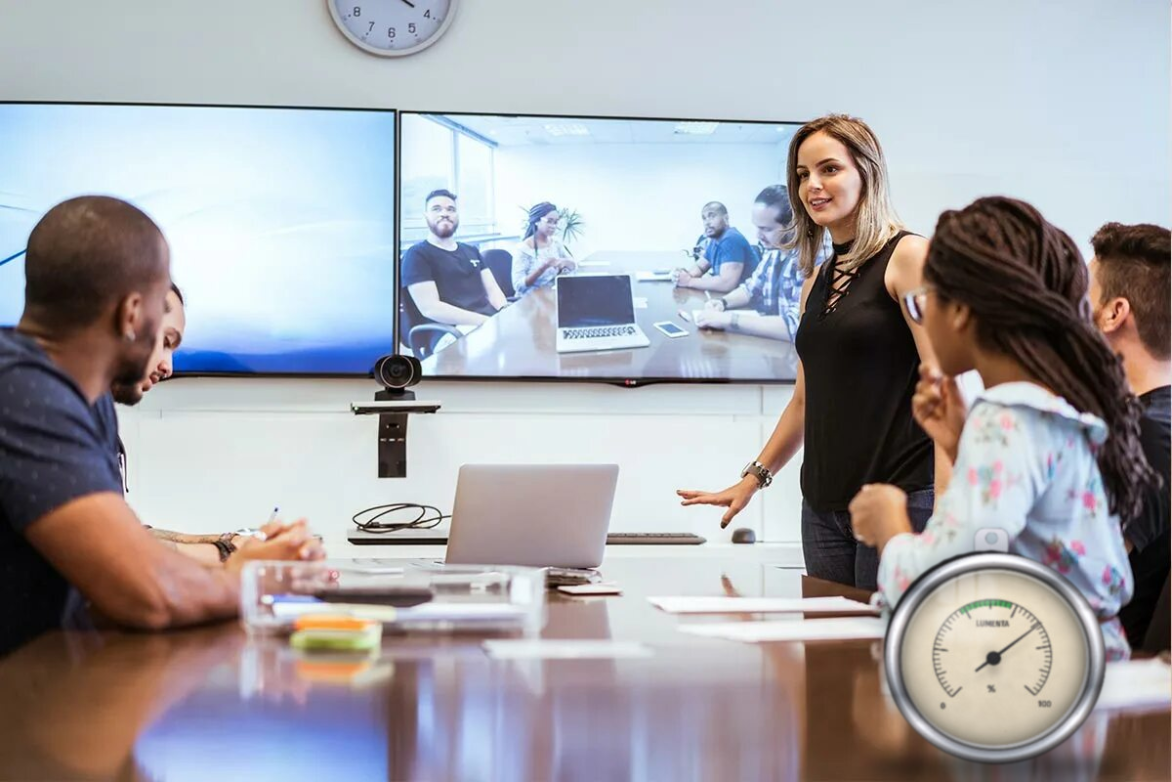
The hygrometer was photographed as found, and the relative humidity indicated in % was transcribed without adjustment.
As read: 70 %
